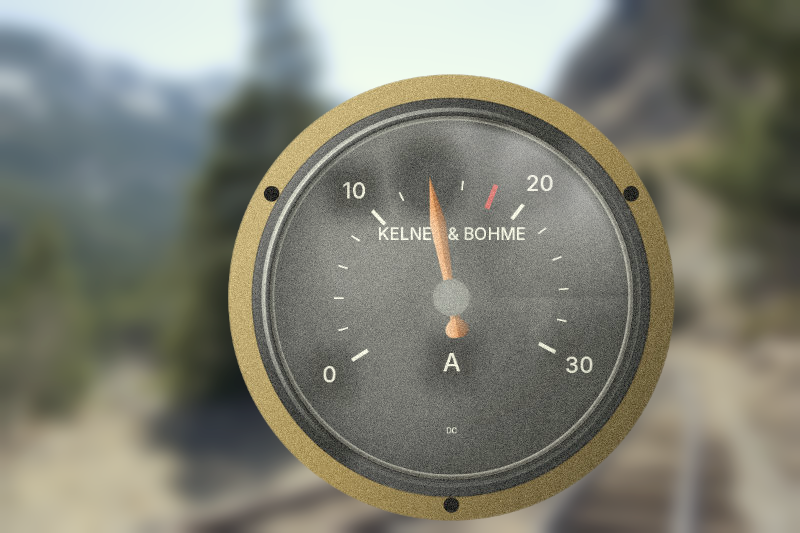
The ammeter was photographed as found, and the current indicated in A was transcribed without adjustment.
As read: 14 A
